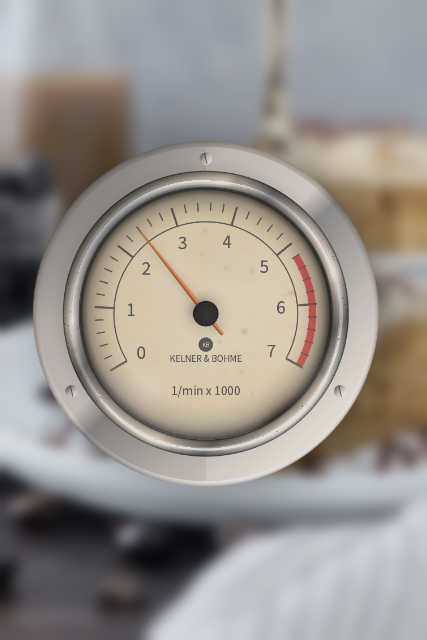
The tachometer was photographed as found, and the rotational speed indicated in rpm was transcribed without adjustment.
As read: 2400 rpm
